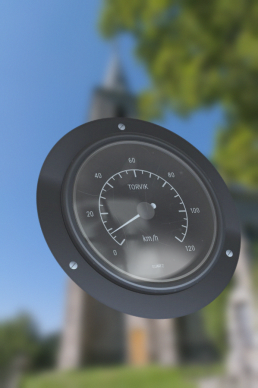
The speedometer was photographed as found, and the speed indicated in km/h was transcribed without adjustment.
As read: 7.5 km/h
